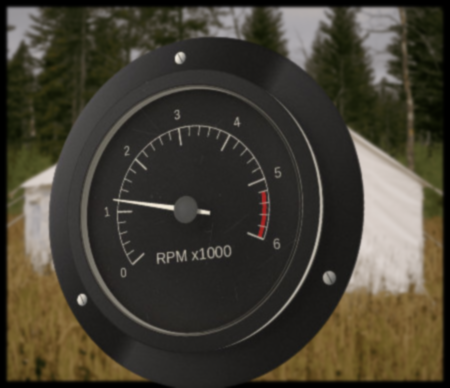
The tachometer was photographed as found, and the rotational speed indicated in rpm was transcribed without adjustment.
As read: 1200 rpm
